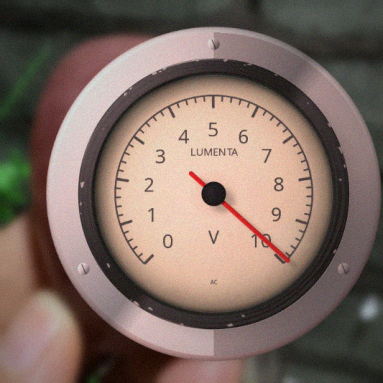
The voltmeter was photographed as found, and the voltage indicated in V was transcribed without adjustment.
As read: 9.9 V
